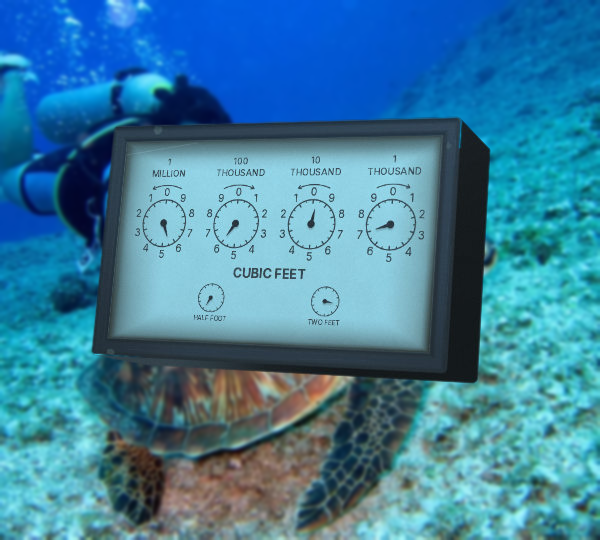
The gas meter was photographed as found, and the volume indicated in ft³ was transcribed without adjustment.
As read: 559700 ft³
